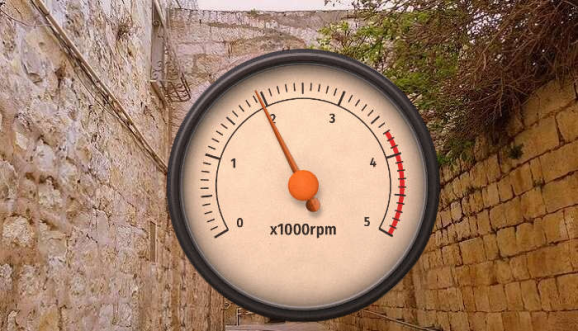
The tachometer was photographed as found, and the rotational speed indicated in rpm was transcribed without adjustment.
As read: 1950 rpm
